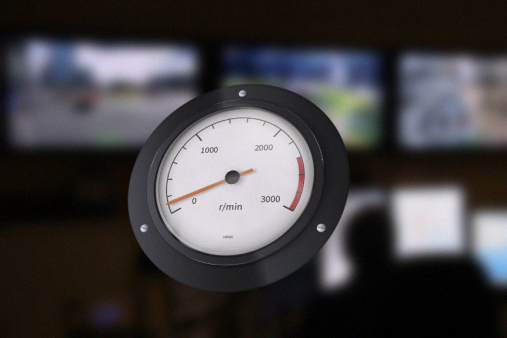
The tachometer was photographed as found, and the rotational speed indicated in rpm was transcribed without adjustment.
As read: 100 rpm
